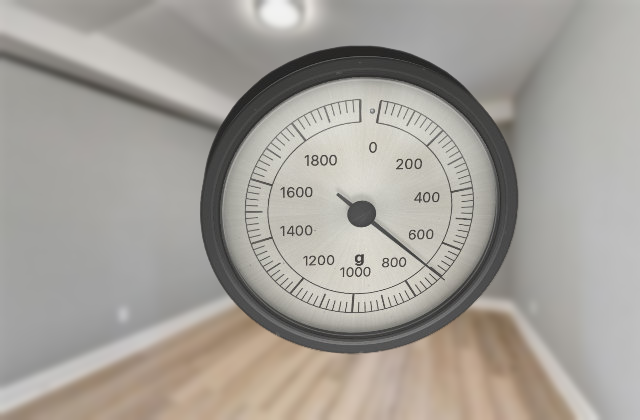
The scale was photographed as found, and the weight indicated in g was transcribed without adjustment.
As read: 700 g
